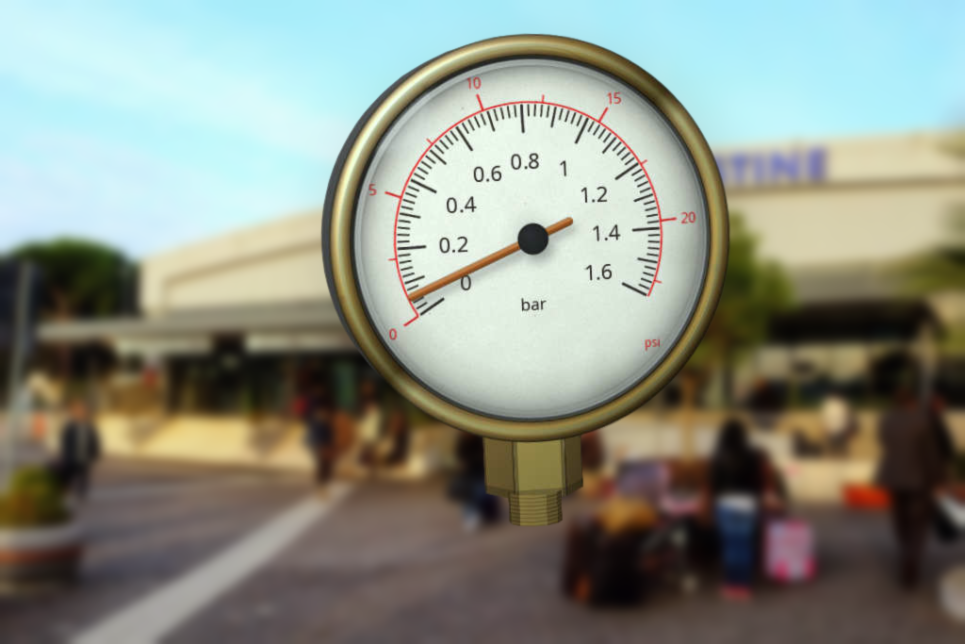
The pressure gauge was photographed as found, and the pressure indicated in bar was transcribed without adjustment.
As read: 0.06 bar
